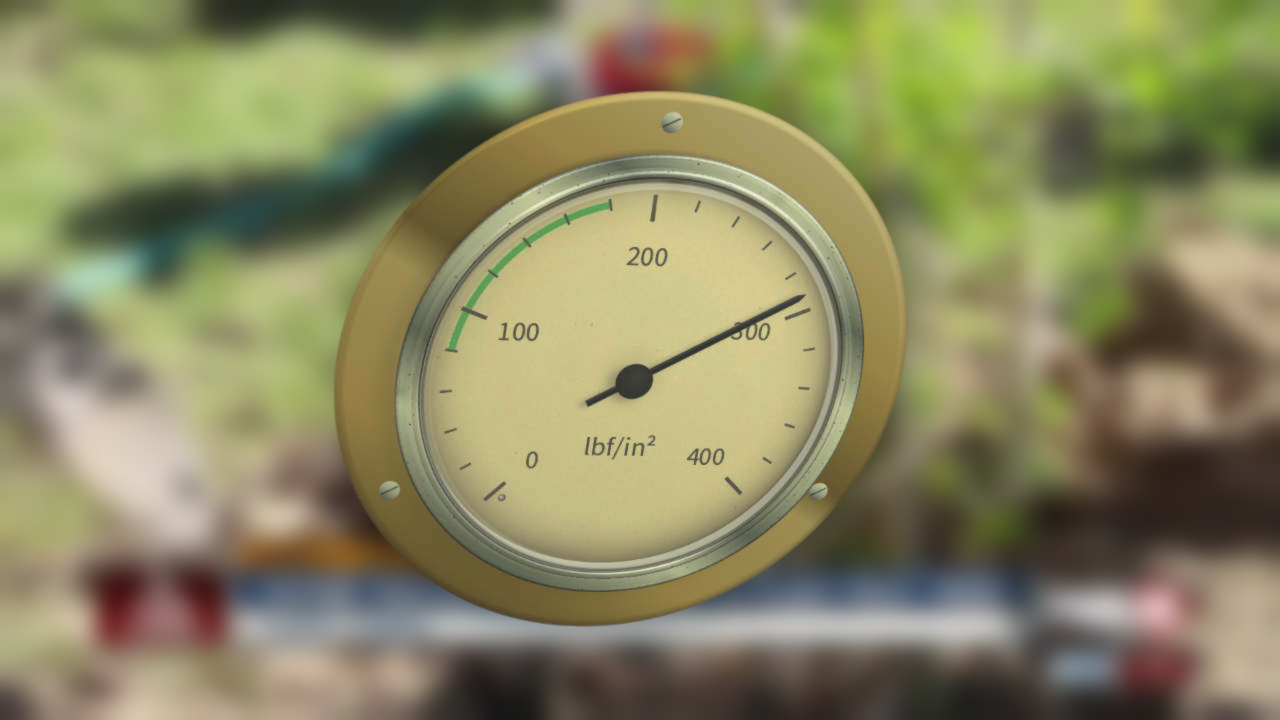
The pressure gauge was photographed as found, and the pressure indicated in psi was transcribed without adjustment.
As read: 290 psi
